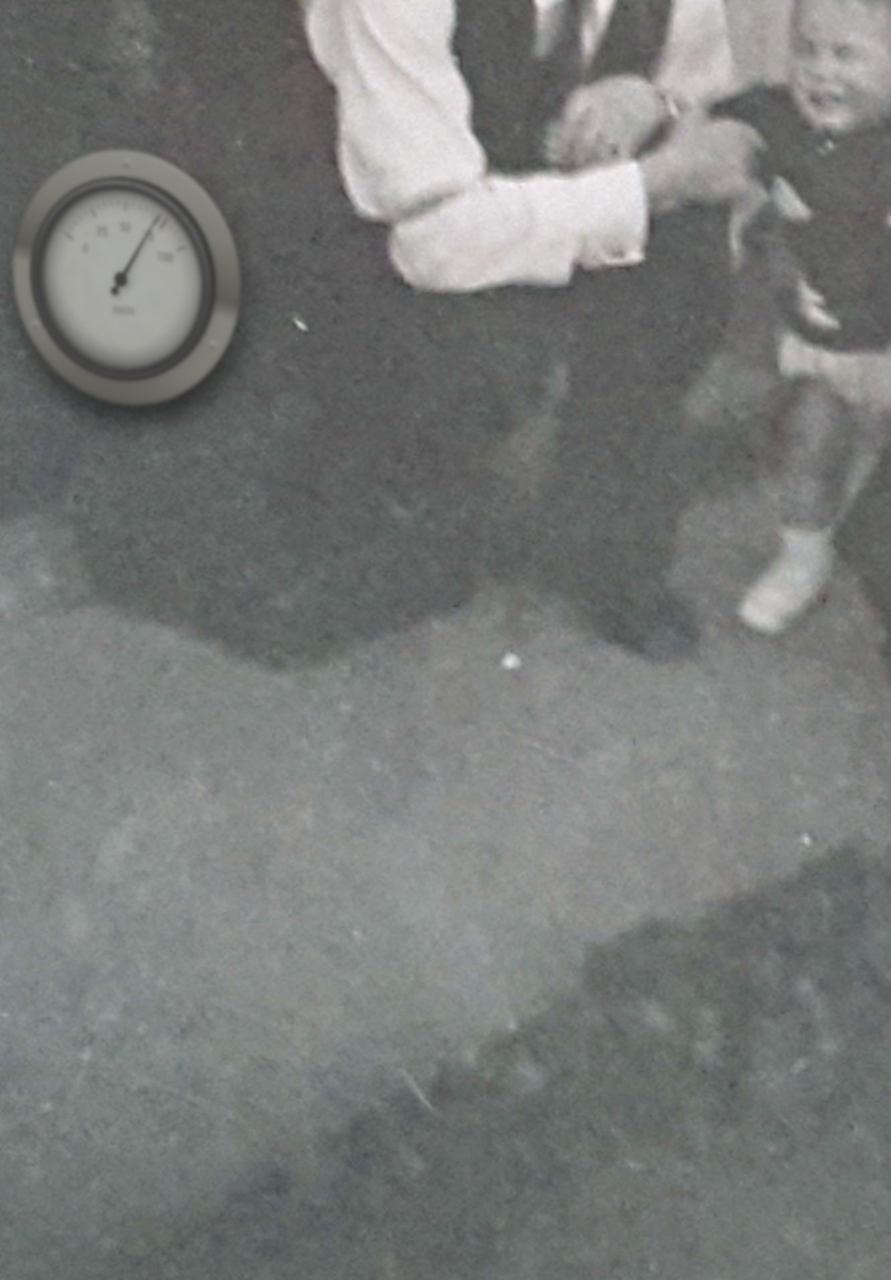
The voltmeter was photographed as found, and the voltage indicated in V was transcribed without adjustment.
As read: 75 V
